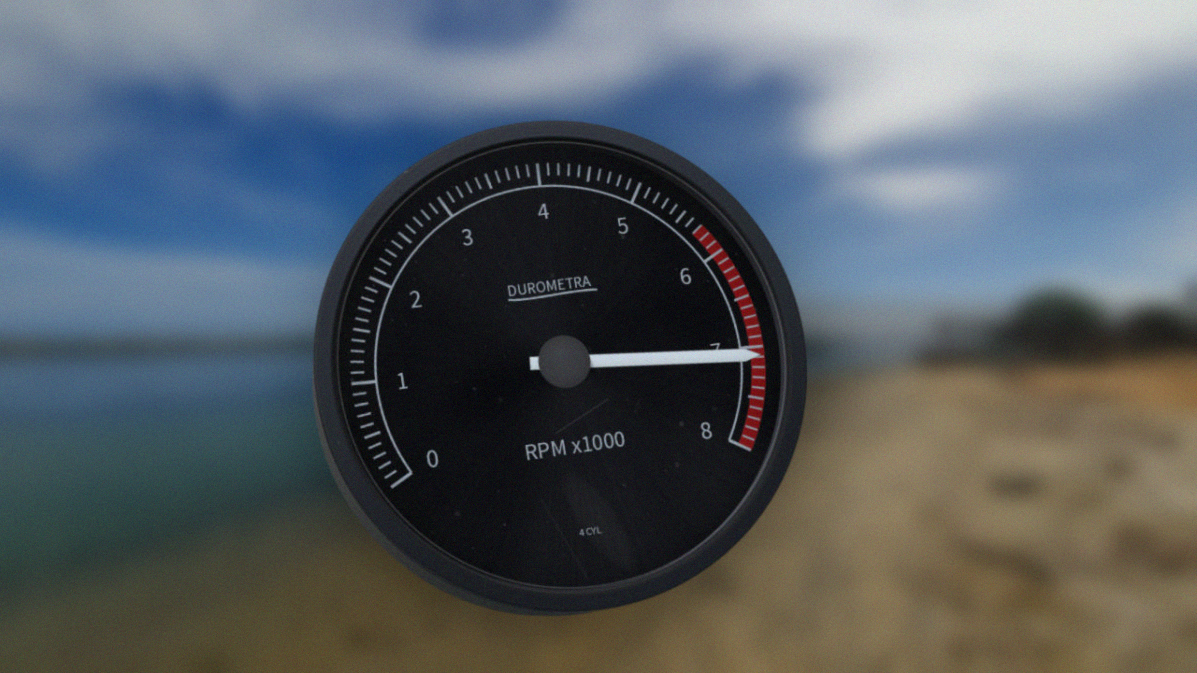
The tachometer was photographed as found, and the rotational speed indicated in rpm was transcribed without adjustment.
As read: 7100 rpm
